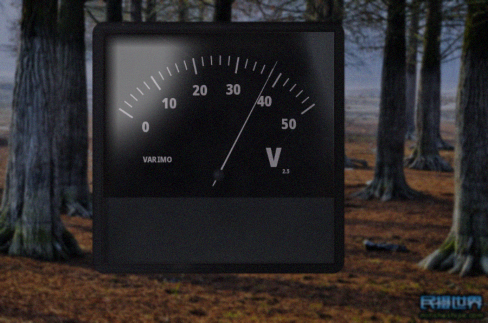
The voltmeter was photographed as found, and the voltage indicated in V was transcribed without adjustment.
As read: 38 V
